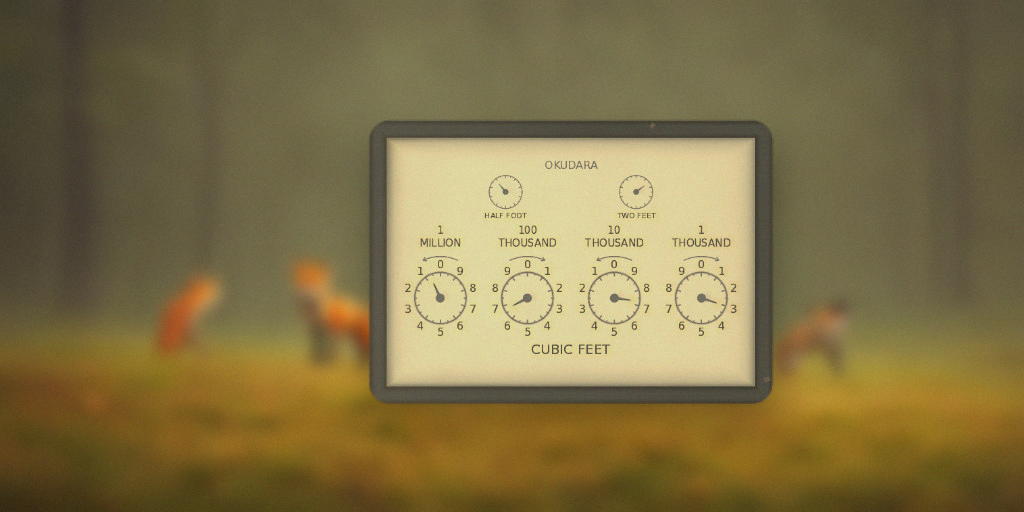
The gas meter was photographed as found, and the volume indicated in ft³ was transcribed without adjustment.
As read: 67300 ft³
